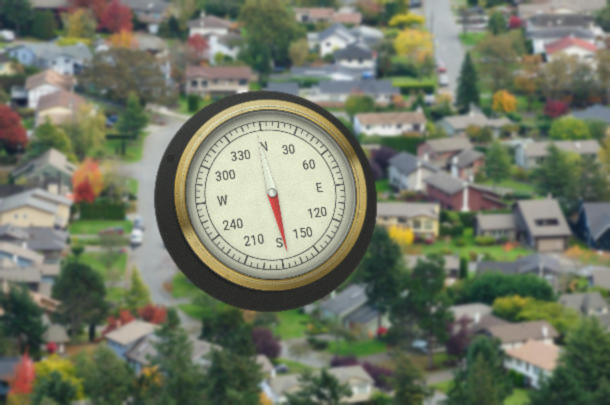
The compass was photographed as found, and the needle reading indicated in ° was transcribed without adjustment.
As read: 175 °
